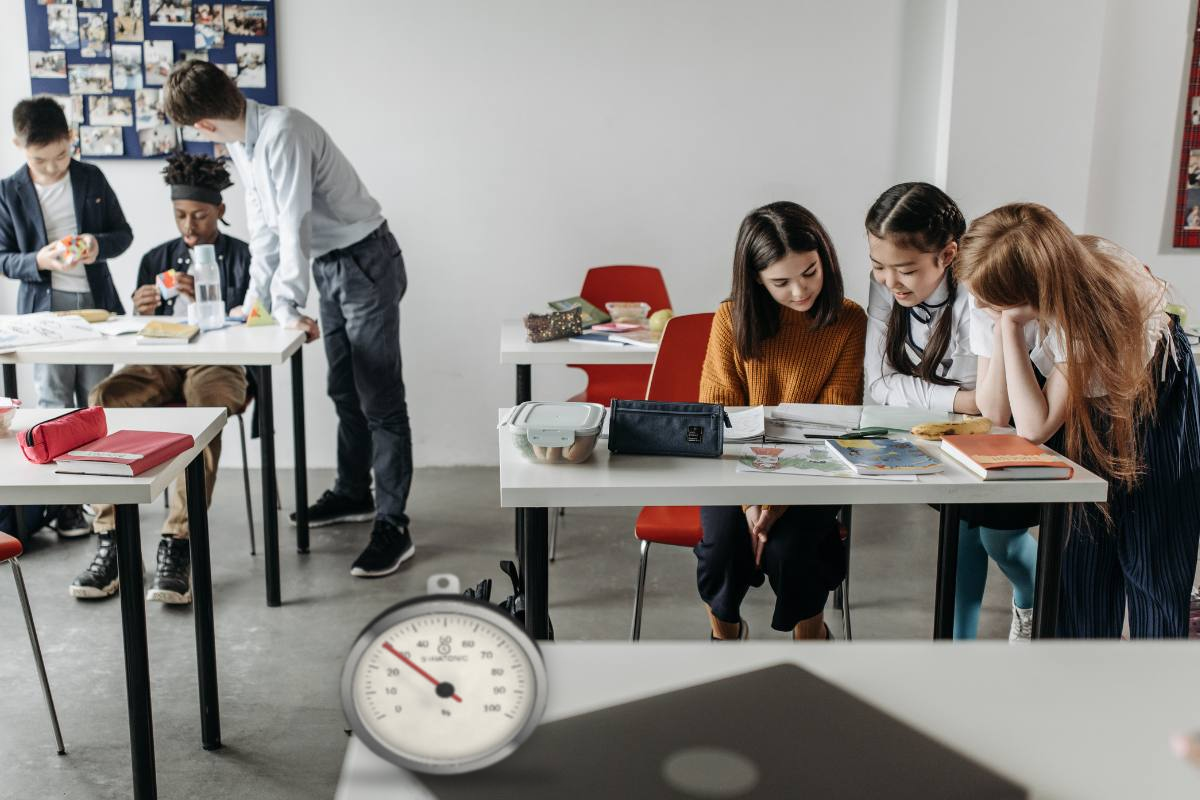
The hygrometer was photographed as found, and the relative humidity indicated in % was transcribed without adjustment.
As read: 30 %
